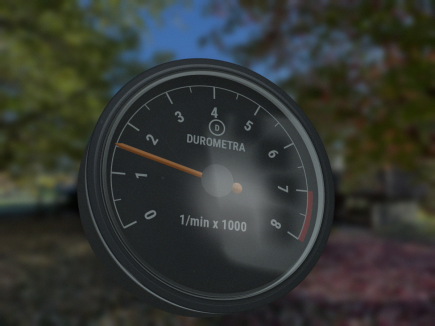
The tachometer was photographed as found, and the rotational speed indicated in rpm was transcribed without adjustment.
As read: 1500 rpm
